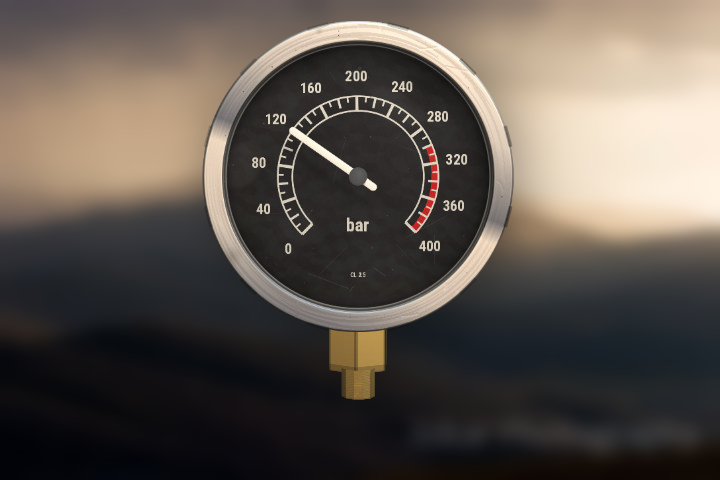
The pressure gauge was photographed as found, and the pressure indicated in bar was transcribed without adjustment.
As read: 120 bar
